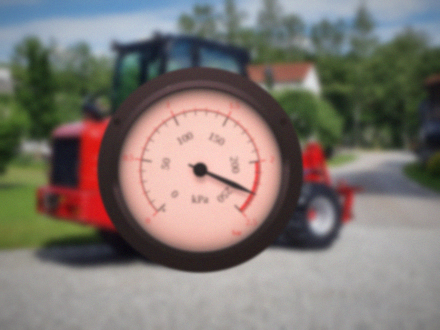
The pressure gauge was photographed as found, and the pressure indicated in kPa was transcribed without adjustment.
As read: 230 kPa
